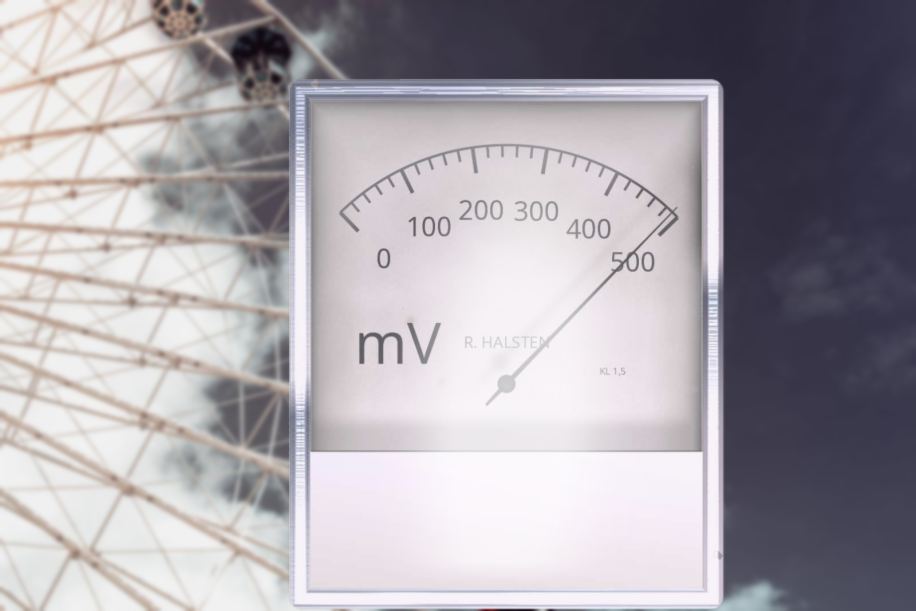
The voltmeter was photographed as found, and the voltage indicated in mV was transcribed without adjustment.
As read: 490 mV
